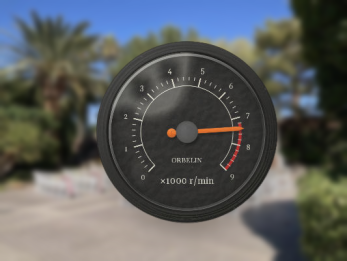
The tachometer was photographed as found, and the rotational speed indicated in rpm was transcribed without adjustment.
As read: 7400 rpm
